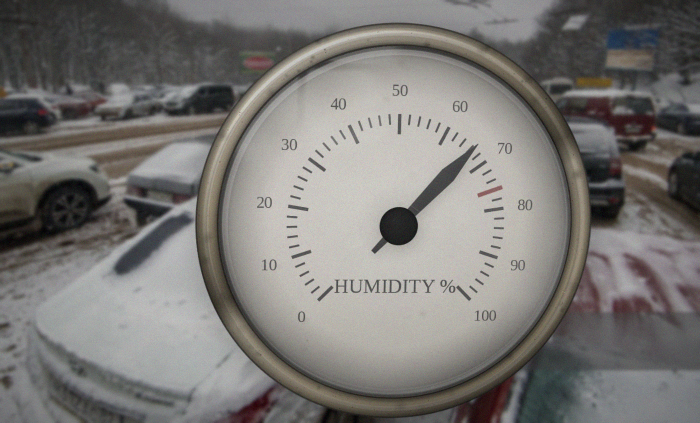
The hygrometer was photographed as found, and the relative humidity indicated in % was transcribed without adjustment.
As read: 66 %
